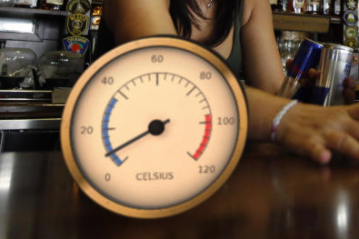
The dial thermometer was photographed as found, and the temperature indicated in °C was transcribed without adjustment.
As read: 8 °C
